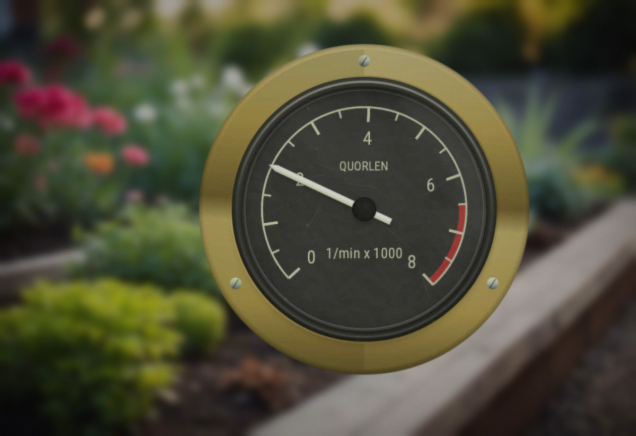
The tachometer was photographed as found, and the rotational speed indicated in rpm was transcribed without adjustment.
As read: 2000 rpm
